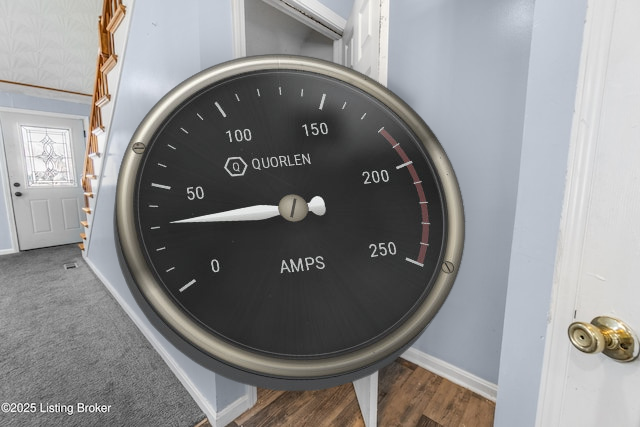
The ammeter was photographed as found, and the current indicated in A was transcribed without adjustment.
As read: 30 A
